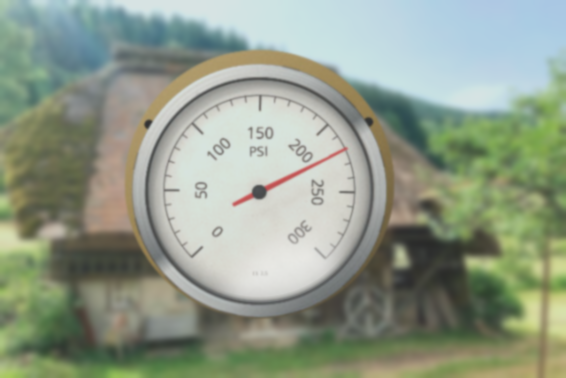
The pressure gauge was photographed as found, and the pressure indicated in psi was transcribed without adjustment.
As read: 220 psi
